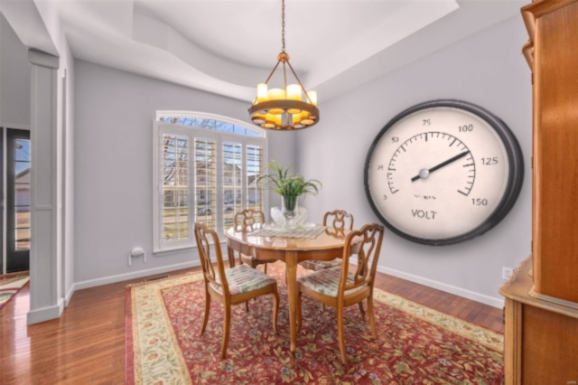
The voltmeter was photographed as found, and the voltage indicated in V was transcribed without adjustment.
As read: 115 V
